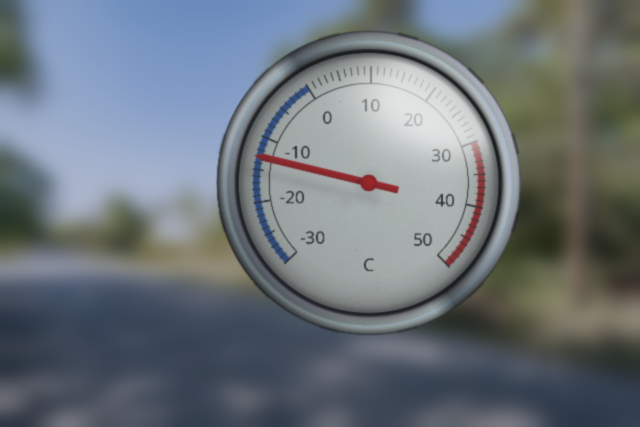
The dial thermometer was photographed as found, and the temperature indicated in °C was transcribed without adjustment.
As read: -13 °C
